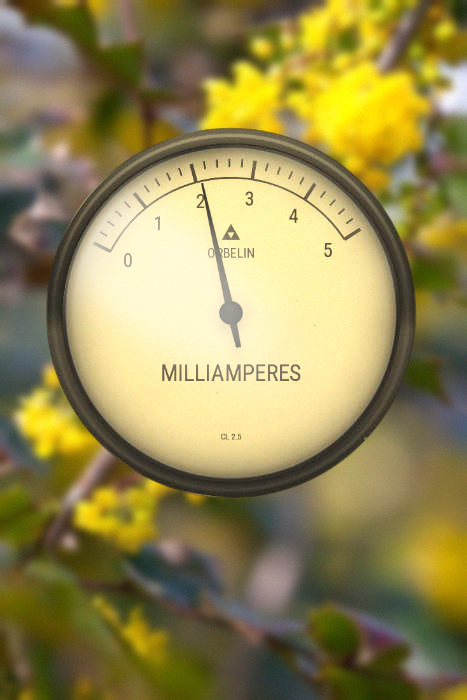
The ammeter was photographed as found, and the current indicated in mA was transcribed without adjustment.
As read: 2.1 mA
